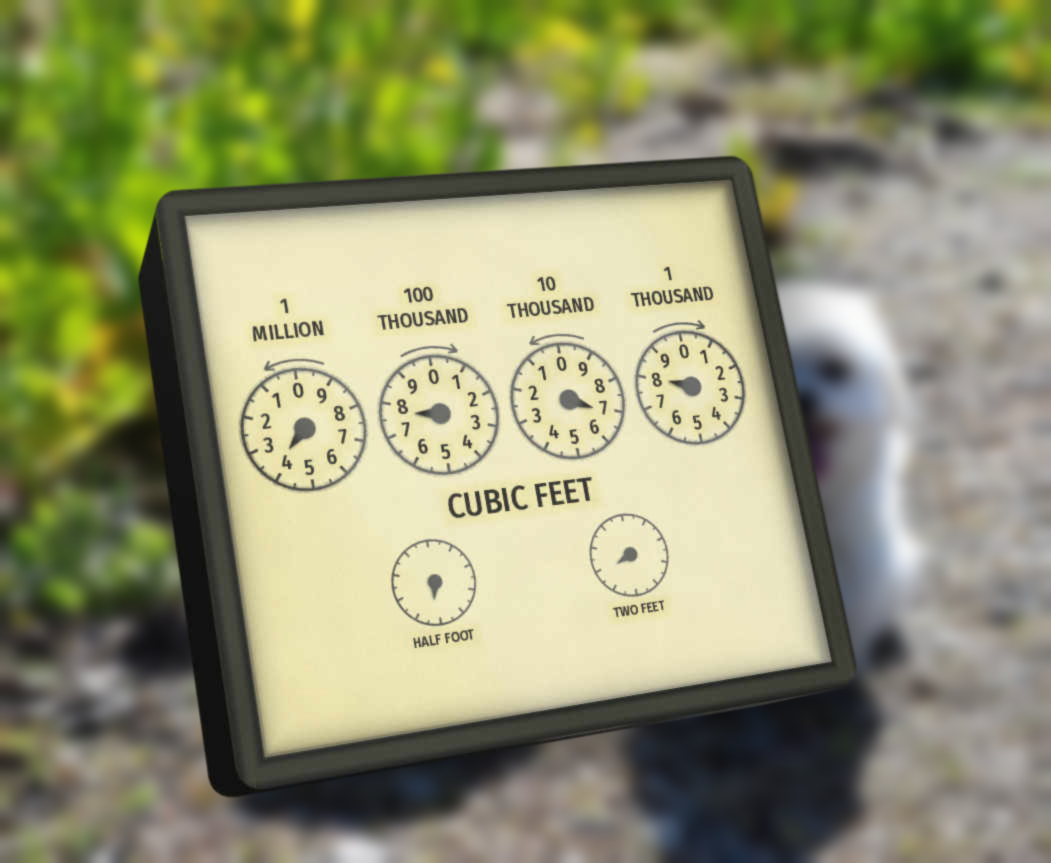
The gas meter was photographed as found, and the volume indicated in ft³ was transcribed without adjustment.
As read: 376800 ft³
